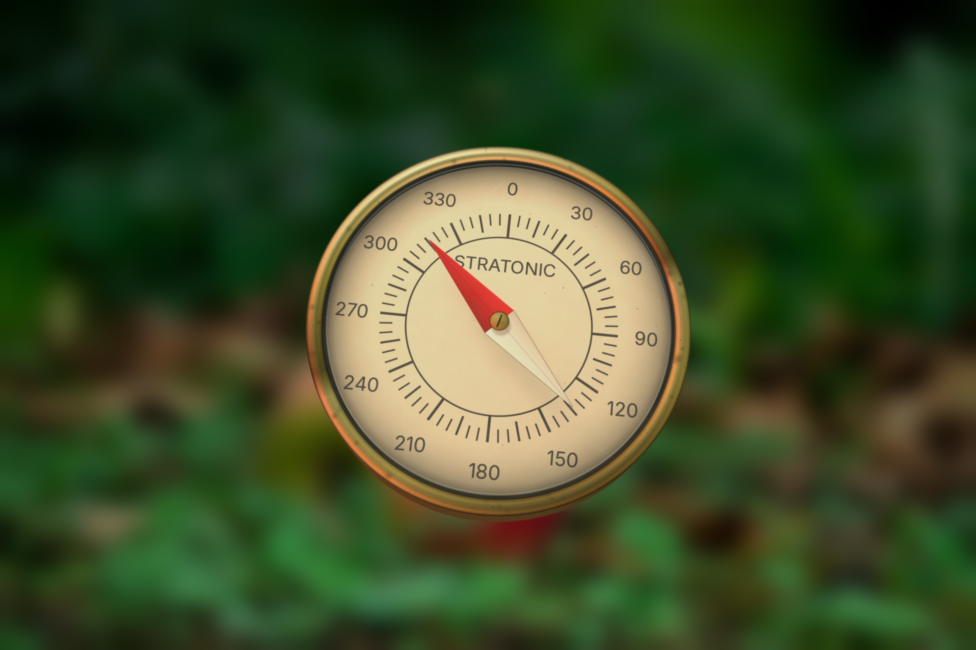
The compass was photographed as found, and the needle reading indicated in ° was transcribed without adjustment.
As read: 315 °
